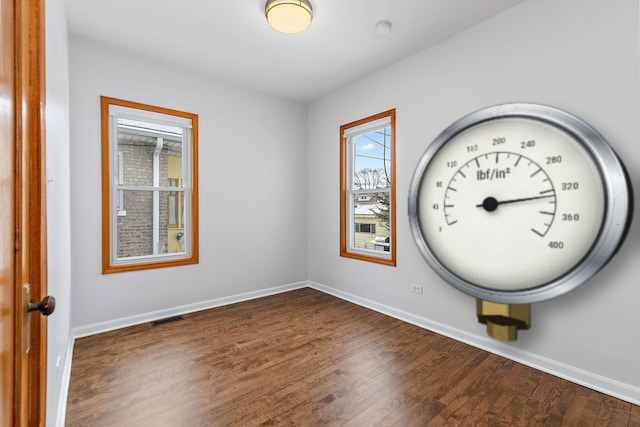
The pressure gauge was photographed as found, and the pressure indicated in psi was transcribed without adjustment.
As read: 330 psi
